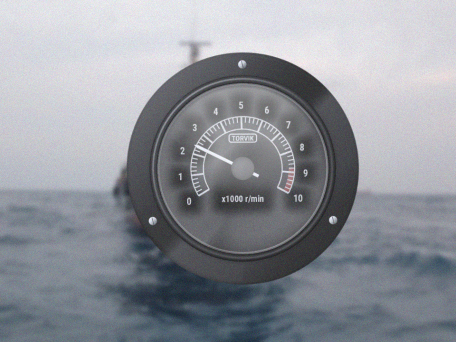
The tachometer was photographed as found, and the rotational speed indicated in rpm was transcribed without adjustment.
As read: 2400 rpm
